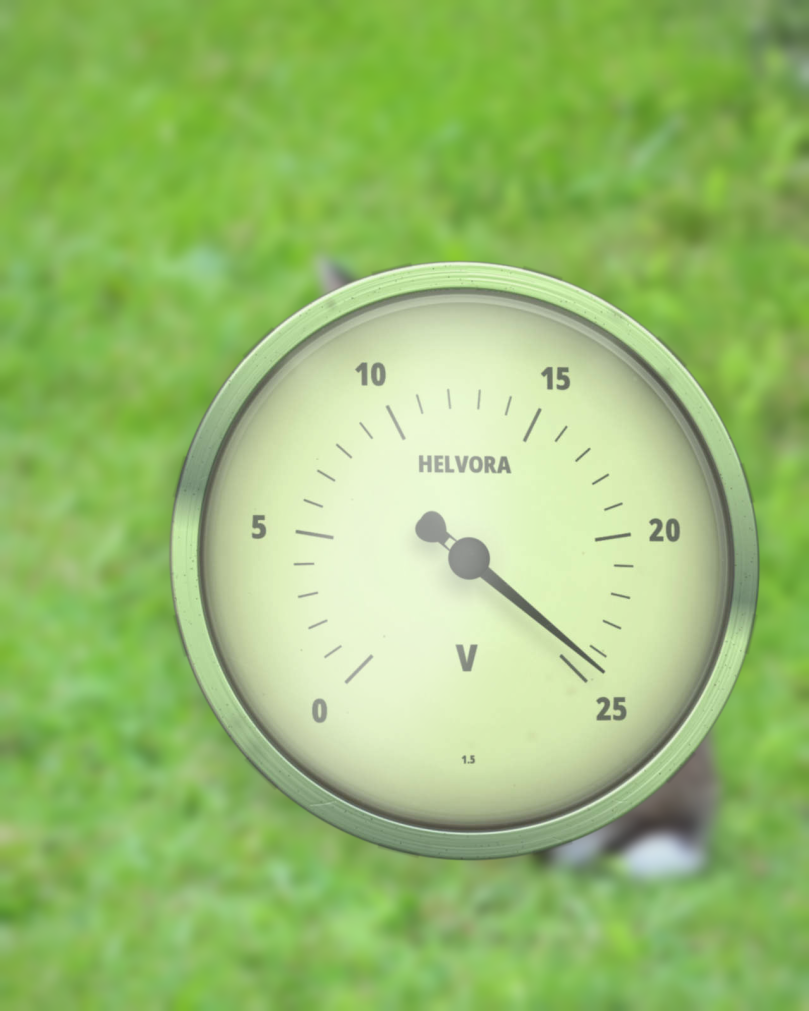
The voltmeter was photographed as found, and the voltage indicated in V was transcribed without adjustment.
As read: 24.5 V
